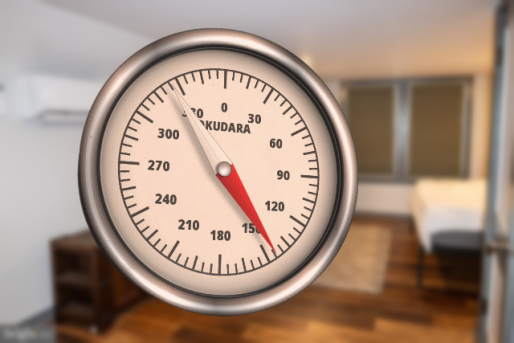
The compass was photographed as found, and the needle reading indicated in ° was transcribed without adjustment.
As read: 145 °
